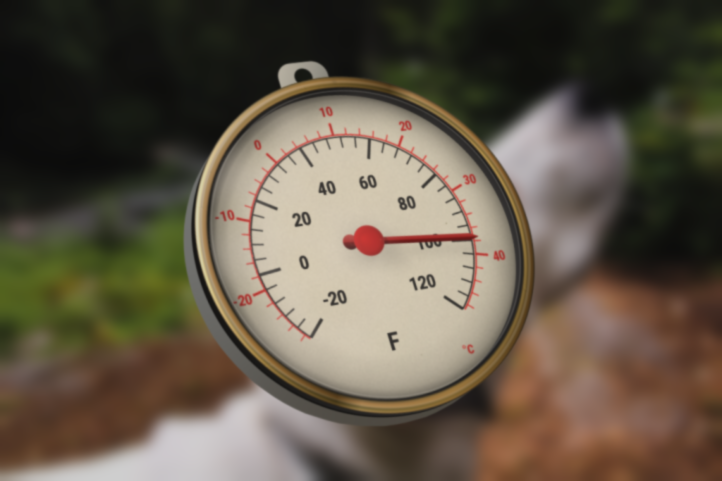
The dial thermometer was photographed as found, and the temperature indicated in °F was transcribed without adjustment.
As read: 100 °F
